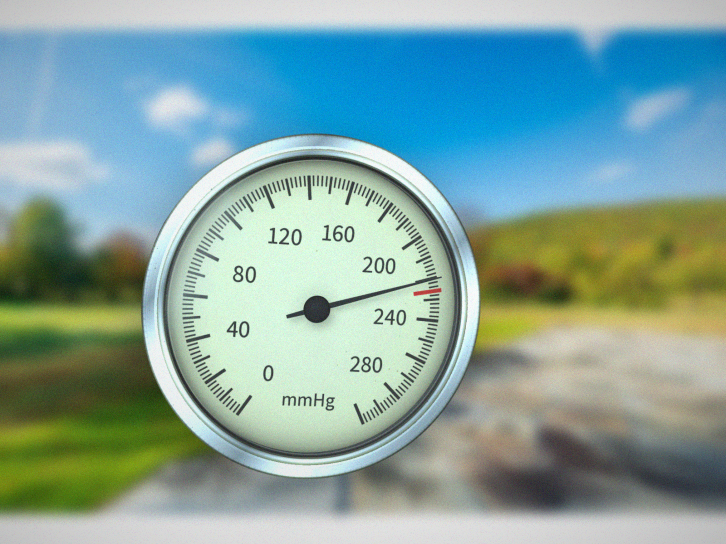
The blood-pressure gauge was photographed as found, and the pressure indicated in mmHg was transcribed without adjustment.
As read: 220 mmHg
